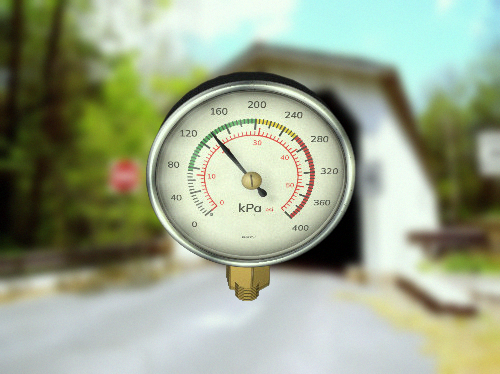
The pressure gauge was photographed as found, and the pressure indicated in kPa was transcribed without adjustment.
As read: 140 kPa
